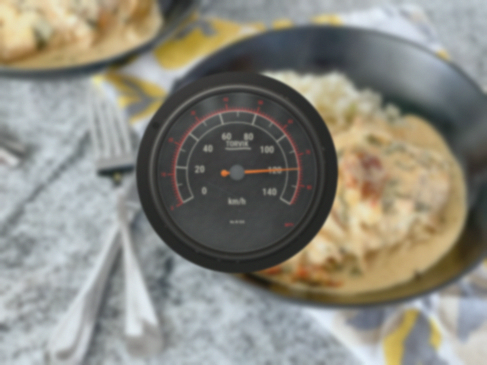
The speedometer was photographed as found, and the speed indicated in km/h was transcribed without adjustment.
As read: 120 km/h
